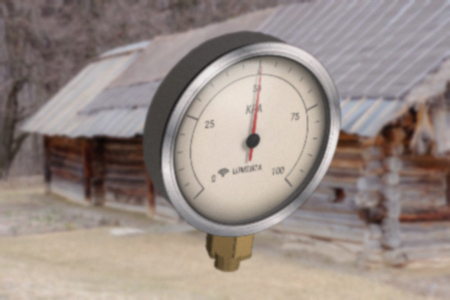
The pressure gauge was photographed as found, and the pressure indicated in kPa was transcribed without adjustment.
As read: 50 kPa
